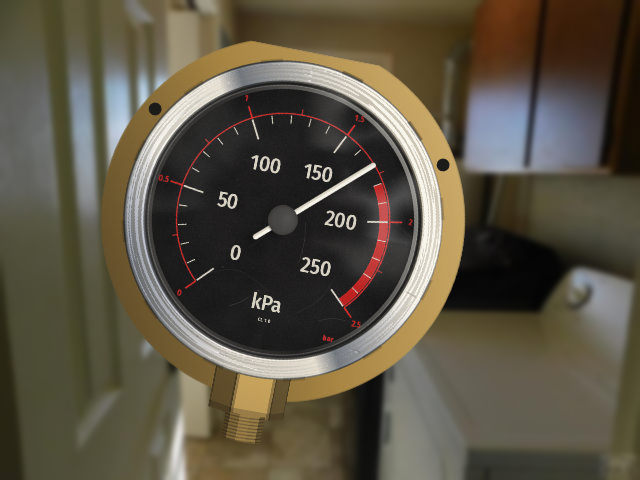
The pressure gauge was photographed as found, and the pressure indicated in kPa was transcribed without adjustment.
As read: 170 kPa
